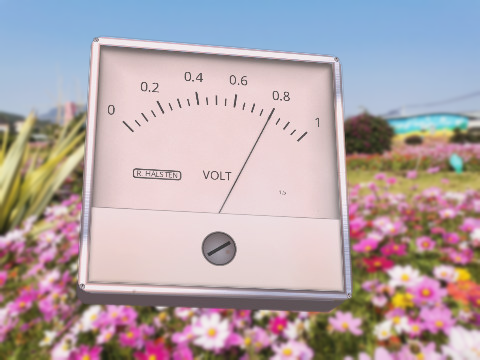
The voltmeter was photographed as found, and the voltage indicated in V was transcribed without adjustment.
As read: 0.8 V
